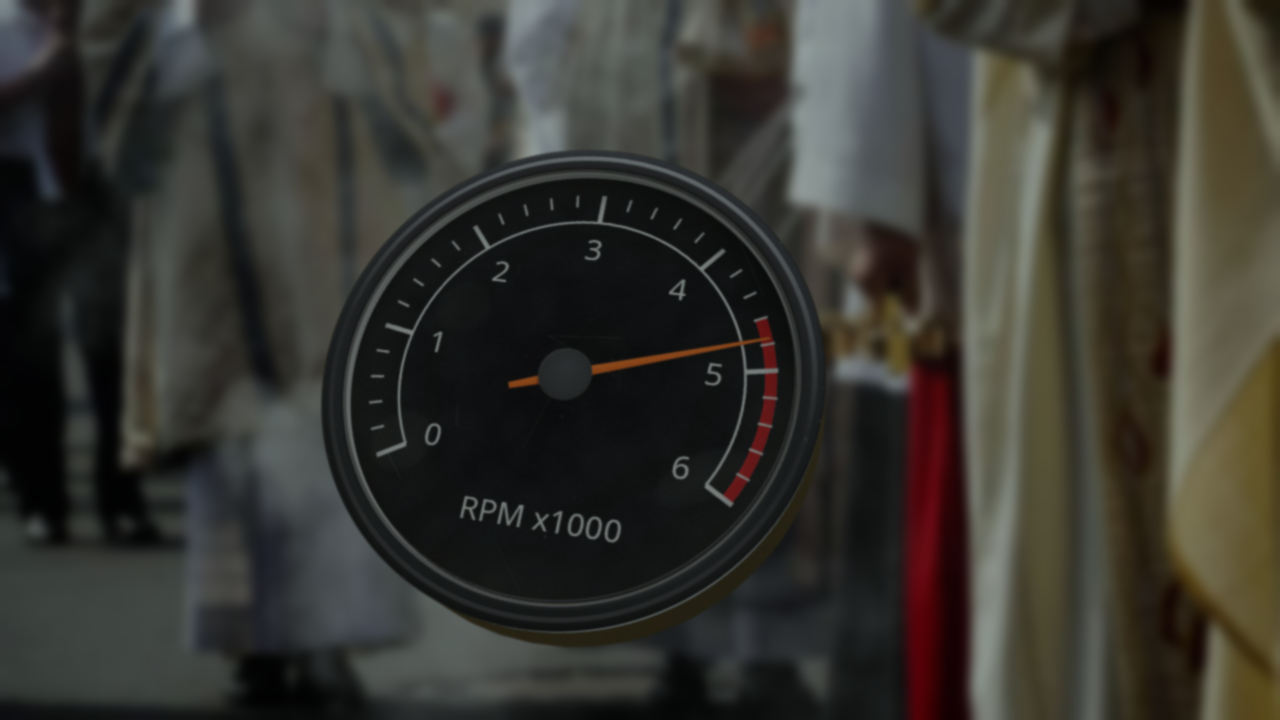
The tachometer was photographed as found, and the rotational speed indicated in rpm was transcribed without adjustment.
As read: 4800 rpm
